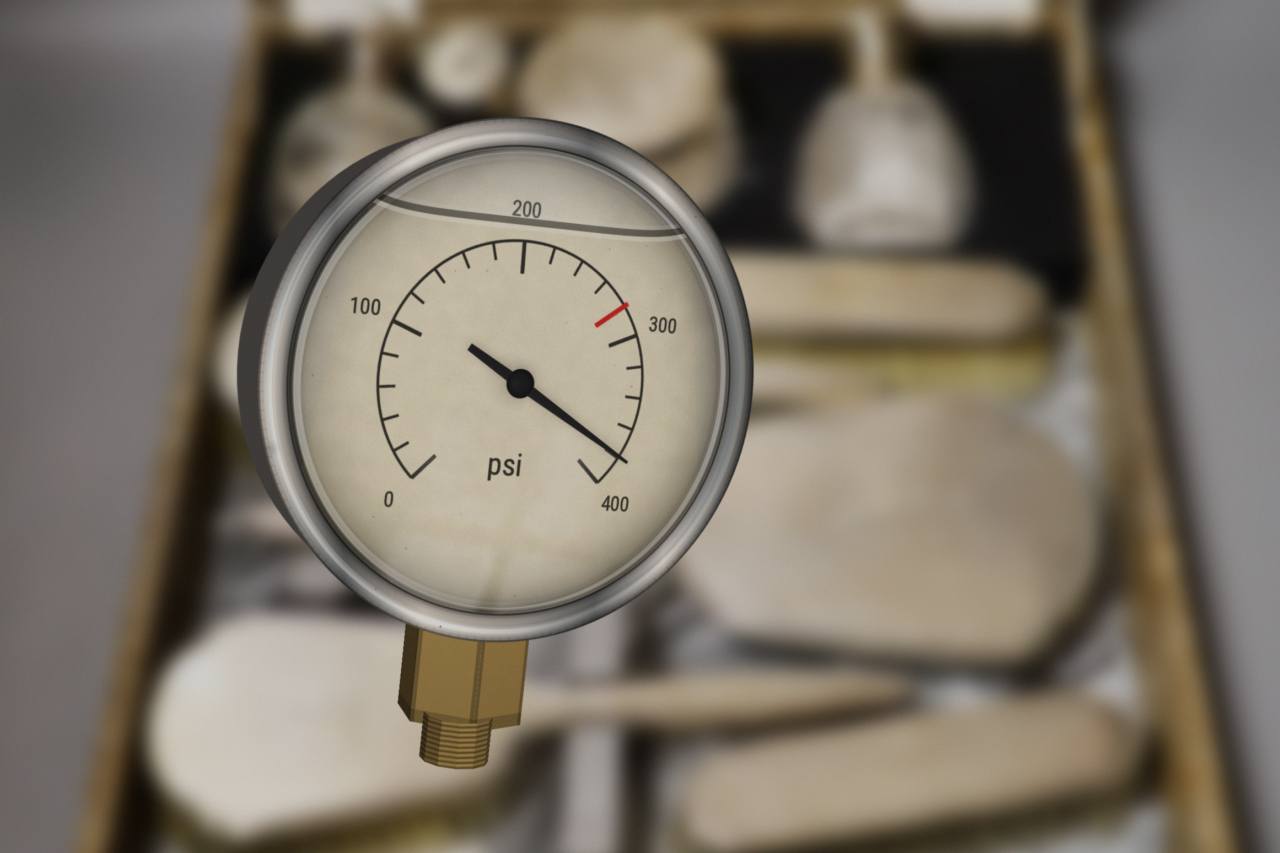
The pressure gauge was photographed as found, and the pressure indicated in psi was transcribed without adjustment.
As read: 380 psi
